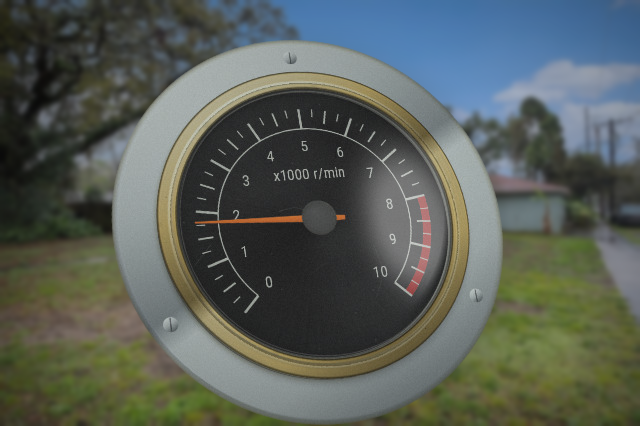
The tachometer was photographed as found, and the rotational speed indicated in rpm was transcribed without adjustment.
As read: 1750 rpm
